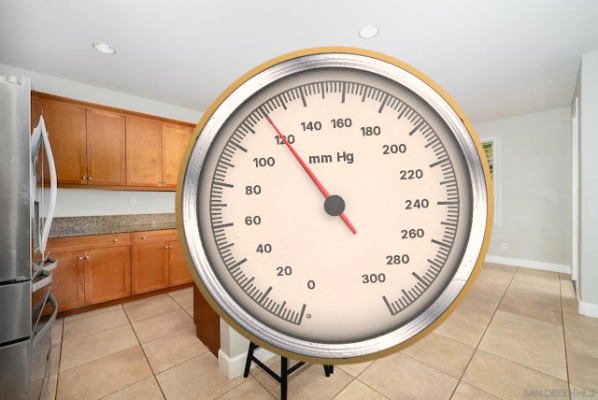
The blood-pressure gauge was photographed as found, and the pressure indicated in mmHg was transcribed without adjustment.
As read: 120 mmHg
